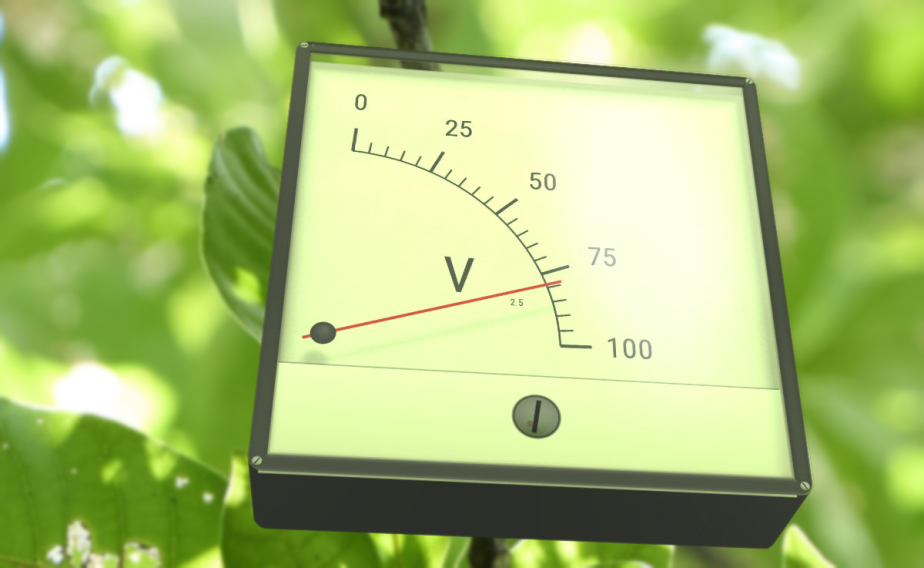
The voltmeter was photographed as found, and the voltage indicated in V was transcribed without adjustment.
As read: 80 V
